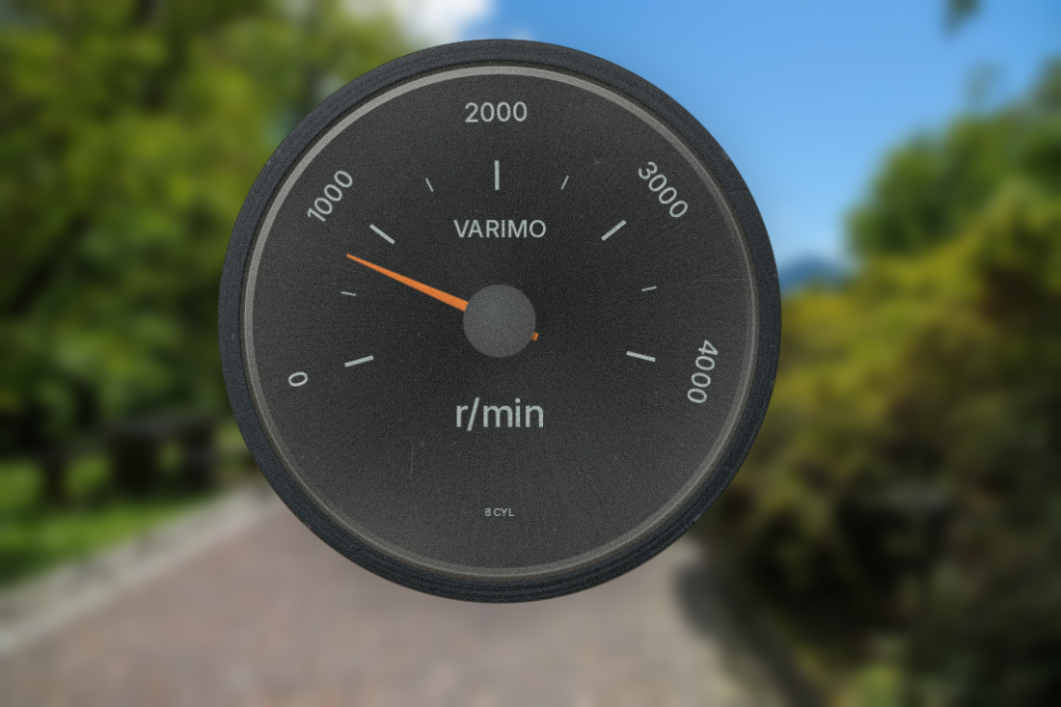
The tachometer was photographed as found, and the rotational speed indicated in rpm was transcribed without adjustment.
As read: 750 rpm
